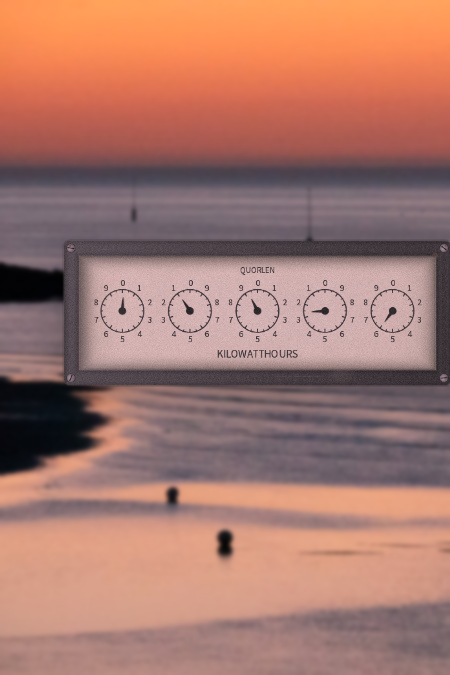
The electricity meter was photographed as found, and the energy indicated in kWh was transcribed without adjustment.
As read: 926 kWh
